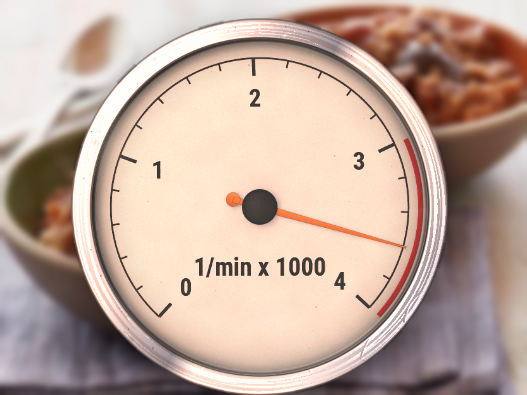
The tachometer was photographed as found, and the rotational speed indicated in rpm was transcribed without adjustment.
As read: 3600 rpm
